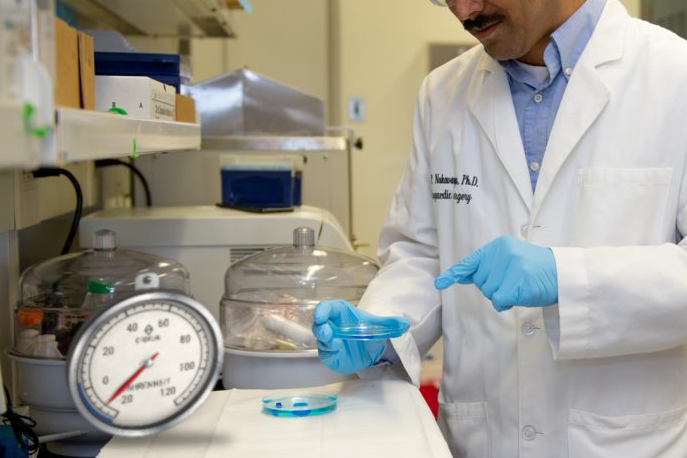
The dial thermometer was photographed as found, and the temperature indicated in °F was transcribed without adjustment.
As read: -12 °F
